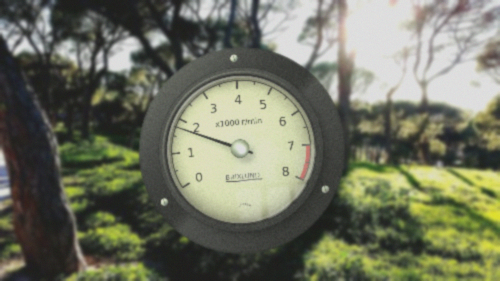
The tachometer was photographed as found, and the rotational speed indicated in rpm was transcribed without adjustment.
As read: 1750 rpm
